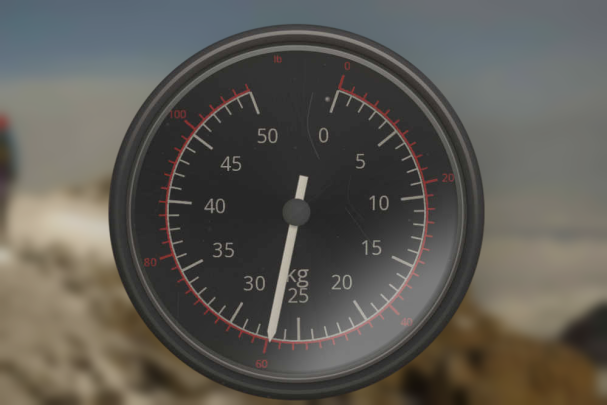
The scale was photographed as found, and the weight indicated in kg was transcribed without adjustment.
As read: 27 kg
